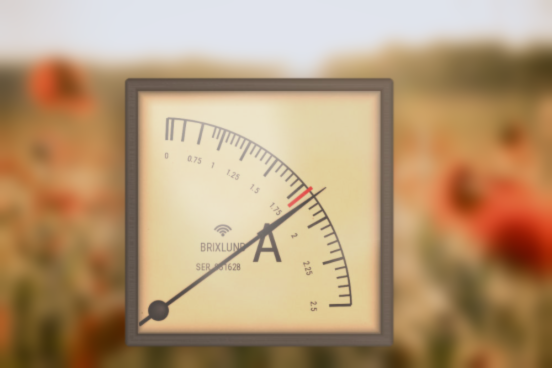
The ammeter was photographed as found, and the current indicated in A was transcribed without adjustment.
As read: 1.85 A
